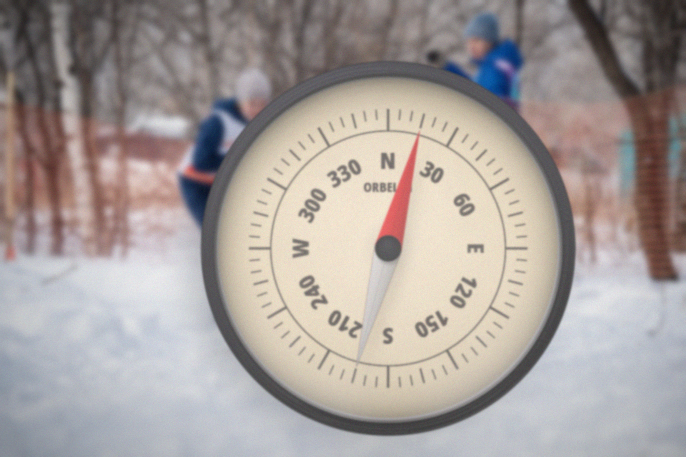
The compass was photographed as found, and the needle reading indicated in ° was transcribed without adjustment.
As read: 15 °
